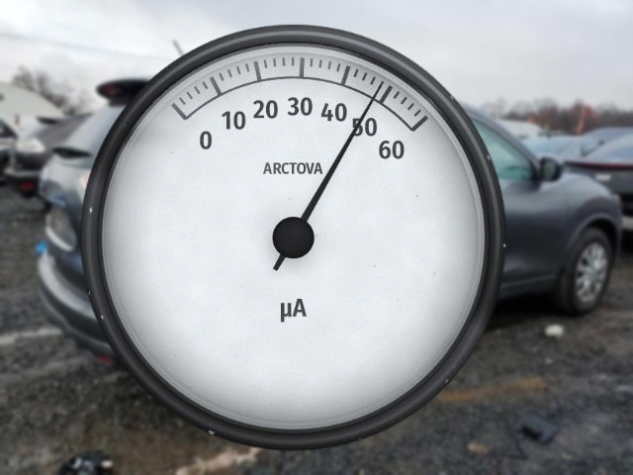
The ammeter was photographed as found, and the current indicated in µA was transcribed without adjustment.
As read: 48 µA
